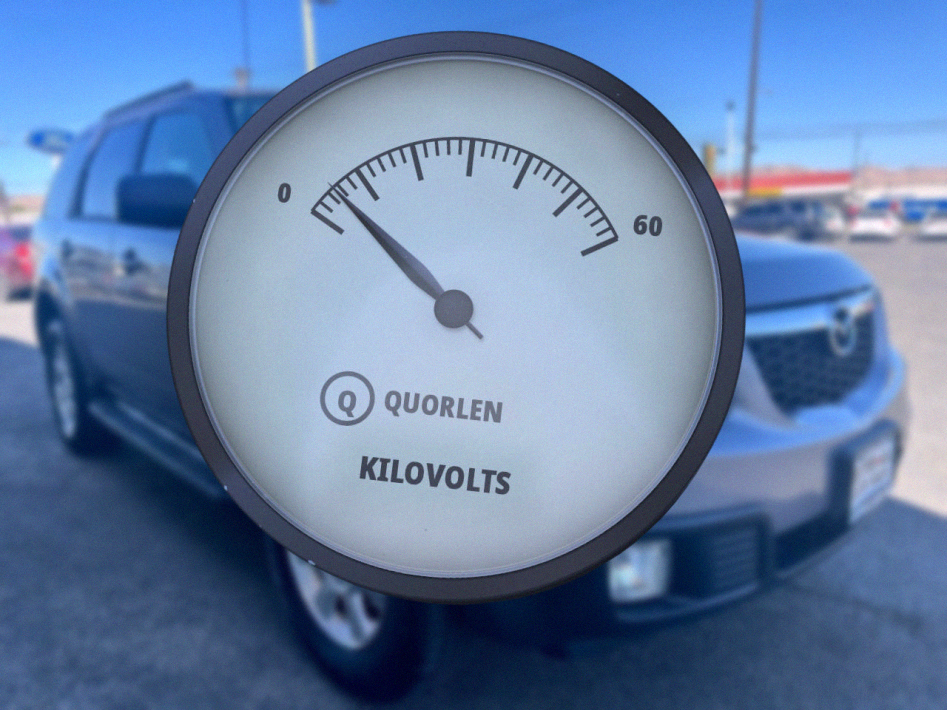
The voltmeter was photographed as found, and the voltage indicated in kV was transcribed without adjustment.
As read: 5 kV
